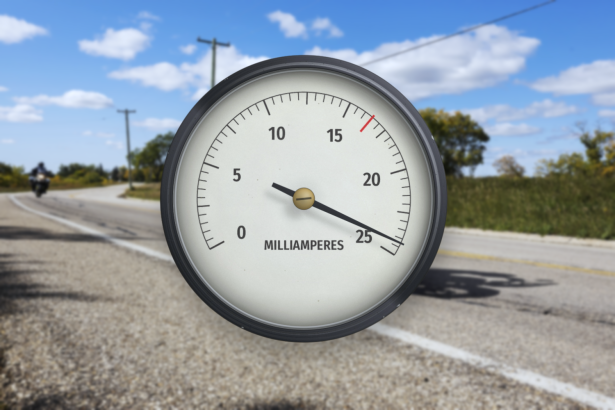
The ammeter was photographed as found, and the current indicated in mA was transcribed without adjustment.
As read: 24.25 mA
